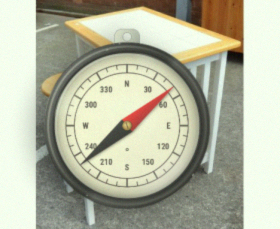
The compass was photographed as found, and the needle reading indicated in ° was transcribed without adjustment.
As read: 50 °
